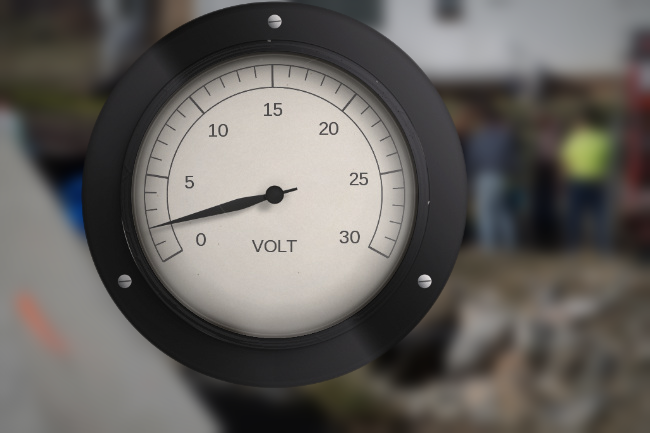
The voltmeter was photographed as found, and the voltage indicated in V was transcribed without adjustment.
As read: 2 V
